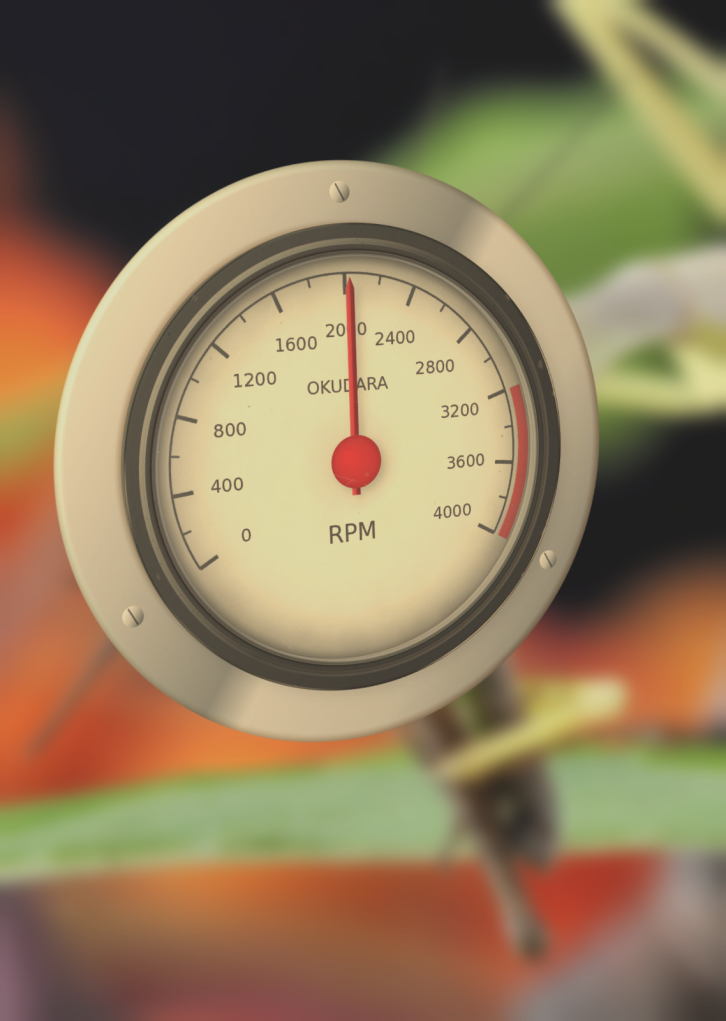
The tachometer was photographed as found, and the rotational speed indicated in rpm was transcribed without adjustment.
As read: 2000 rpm
